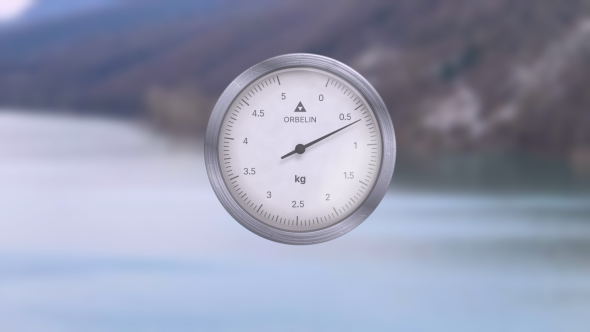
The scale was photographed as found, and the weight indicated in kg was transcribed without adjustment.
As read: 0.65 kg
